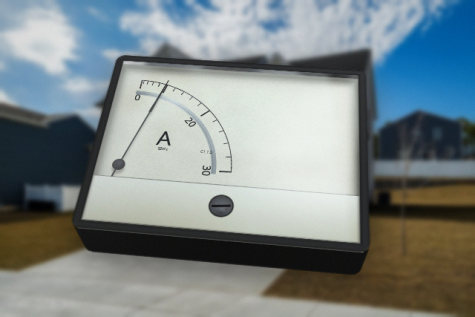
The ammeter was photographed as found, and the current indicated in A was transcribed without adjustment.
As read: 10 A
